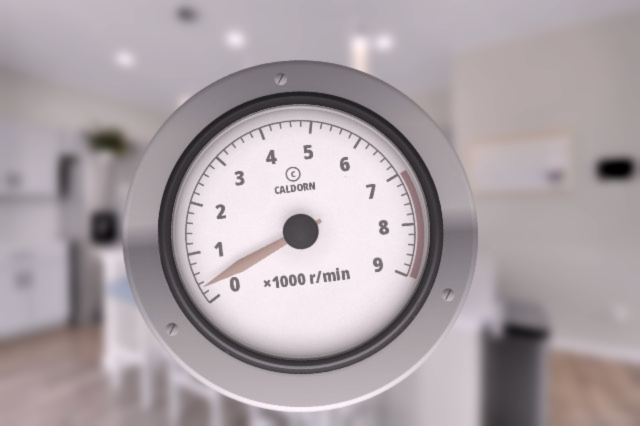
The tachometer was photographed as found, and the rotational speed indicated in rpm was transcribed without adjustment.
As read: 300 rpm
